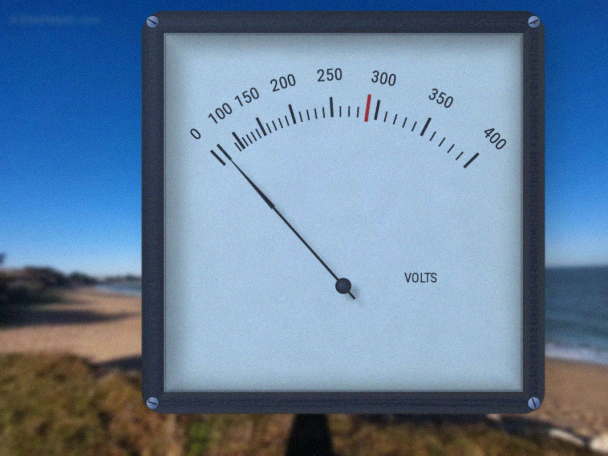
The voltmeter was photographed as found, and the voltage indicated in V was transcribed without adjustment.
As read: 50 V
